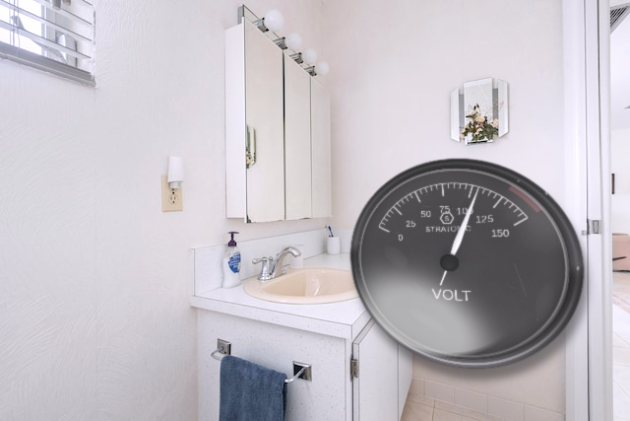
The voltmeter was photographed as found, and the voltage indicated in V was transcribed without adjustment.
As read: 105 V
